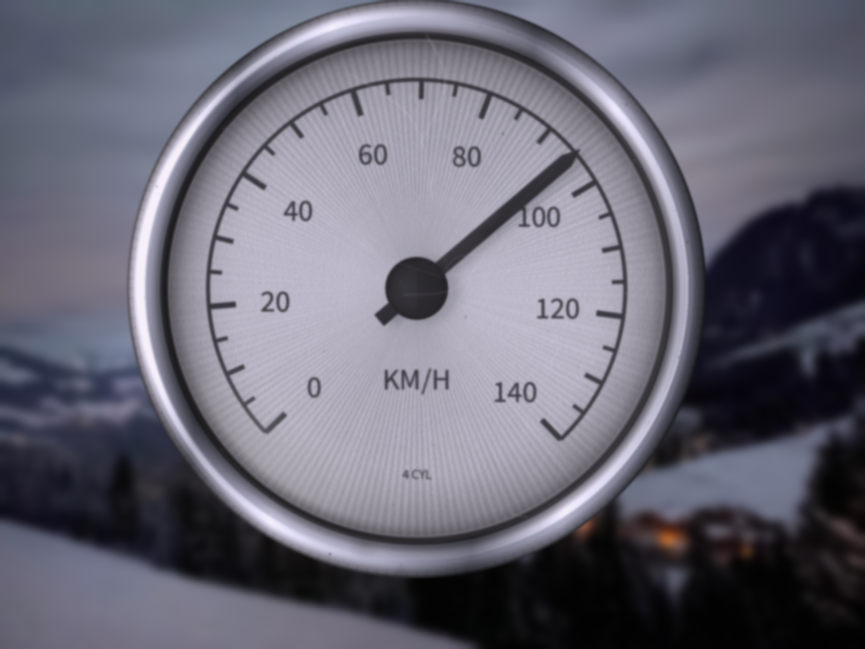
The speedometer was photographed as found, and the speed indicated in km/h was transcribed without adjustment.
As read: 95 km/h
